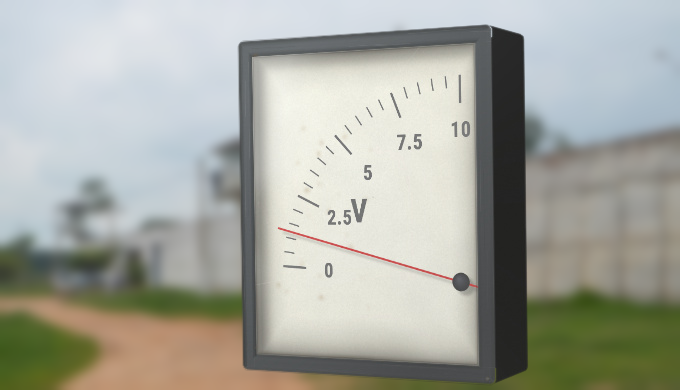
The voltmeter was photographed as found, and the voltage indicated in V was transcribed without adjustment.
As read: 1.25 V
